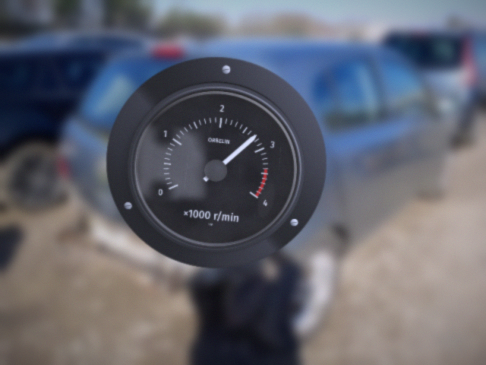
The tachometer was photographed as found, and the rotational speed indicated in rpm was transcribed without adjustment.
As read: 2700 rpm
